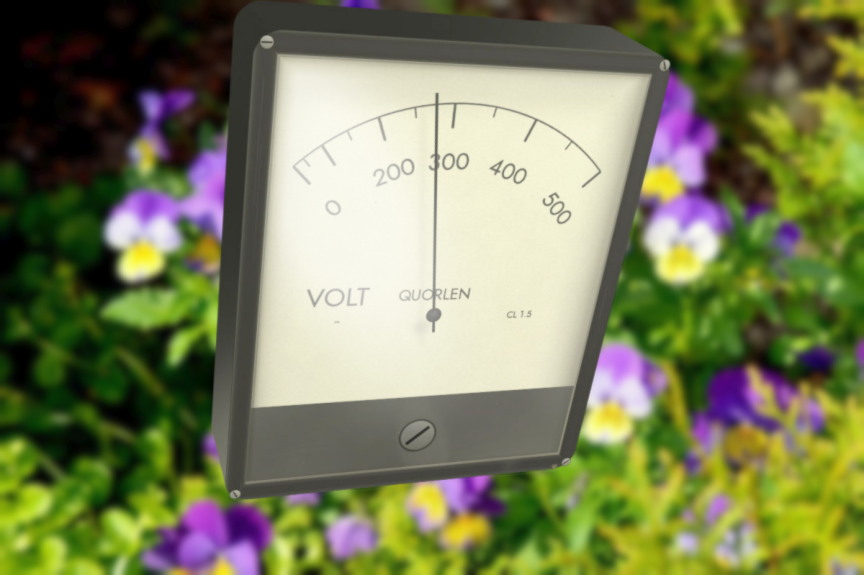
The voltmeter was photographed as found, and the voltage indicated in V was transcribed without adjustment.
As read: 275 V
